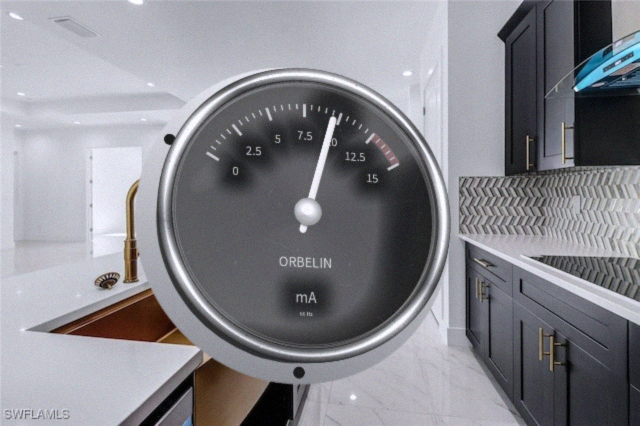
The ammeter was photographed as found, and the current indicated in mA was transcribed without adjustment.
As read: 9.5 mA
